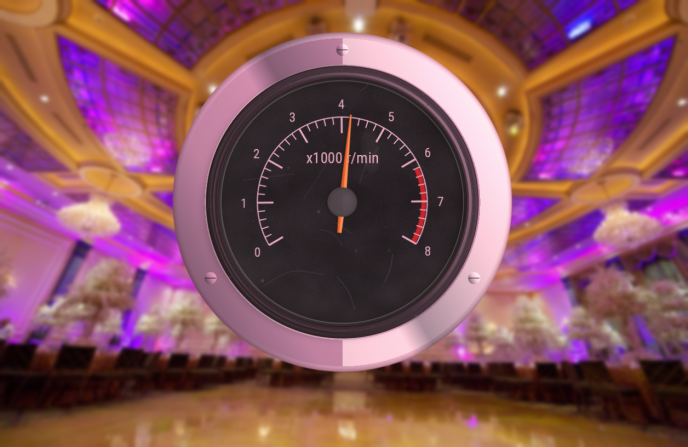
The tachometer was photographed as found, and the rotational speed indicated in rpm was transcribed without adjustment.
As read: 4200 rpm
